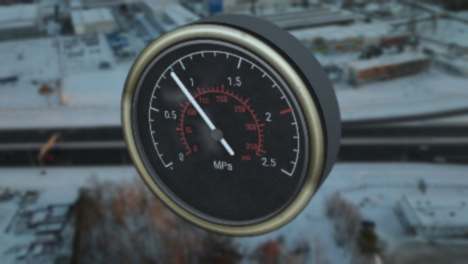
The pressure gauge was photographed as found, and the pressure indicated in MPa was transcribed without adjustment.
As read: 0.9 MPa
